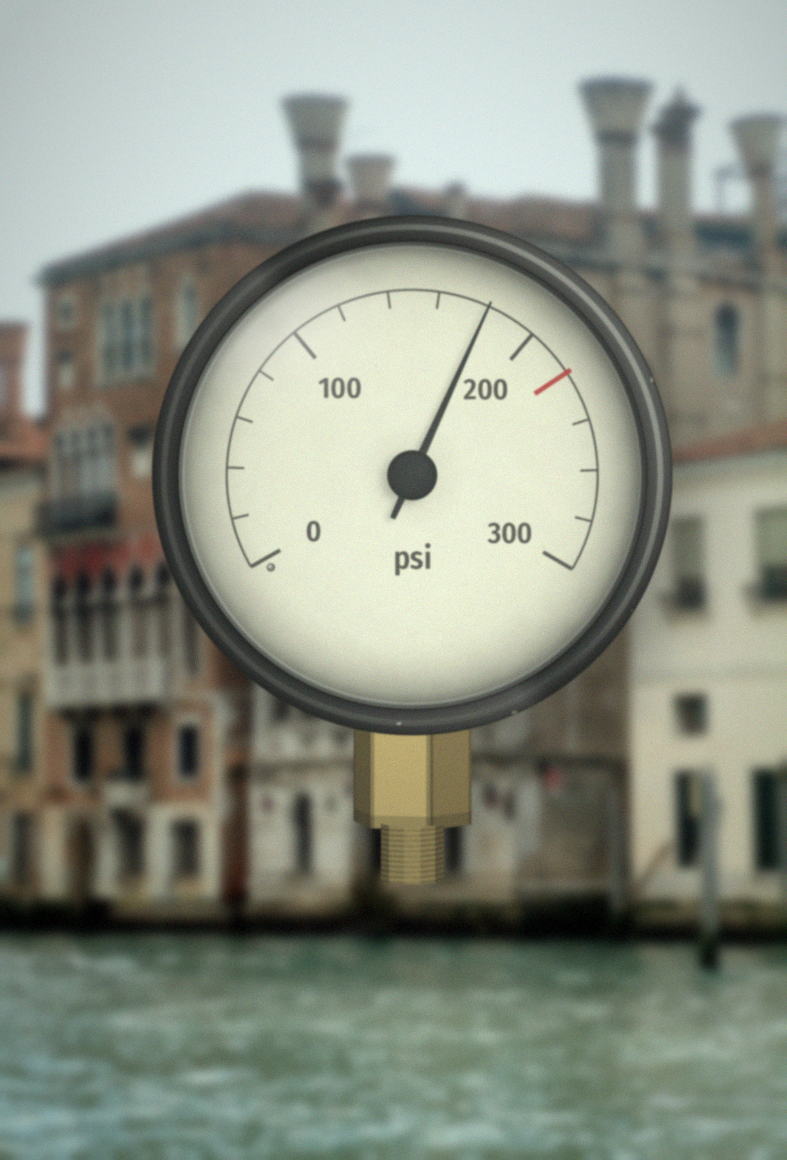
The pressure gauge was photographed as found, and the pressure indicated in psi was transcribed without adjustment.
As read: 180 psi
